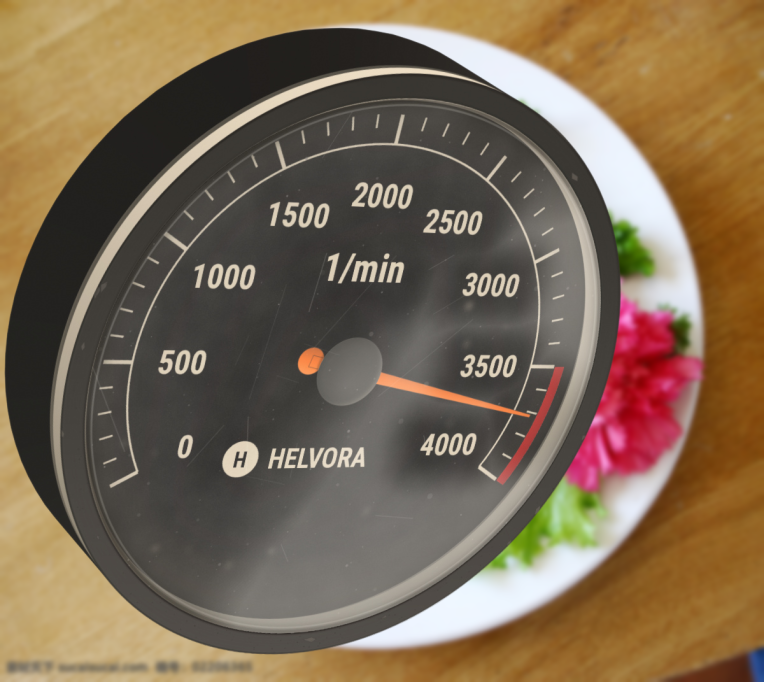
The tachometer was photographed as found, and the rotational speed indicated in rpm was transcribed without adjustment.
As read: 3700 rpm
